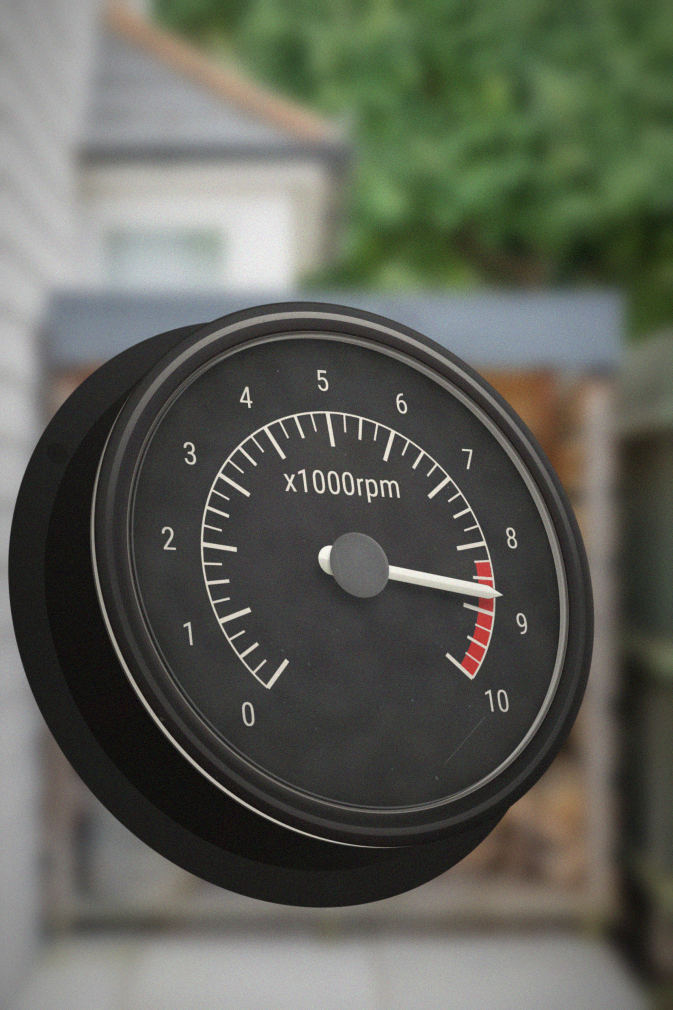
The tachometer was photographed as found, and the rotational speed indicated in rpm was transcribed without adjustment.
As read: 8750 rpm
